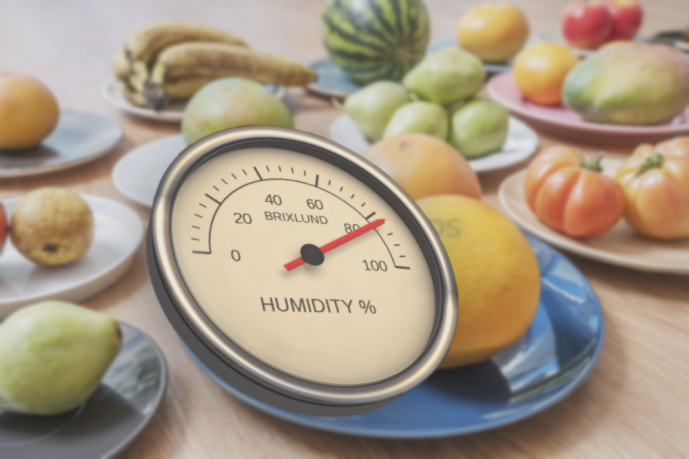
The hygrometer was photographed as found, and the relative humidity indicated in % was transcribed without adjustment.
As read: 84 %
